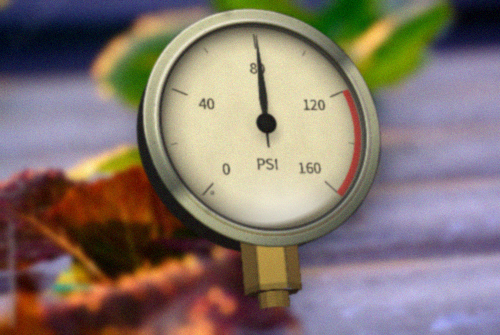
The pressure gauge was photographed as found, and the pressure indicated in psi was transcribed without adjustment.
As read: 80 psi
